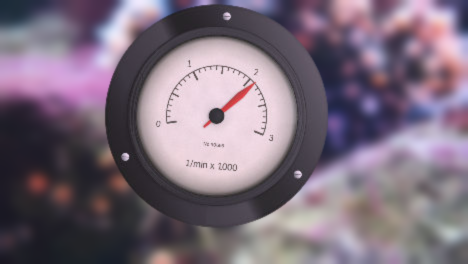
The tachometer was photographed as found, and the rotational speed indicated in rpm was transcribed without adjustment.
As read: 2100 rpm
